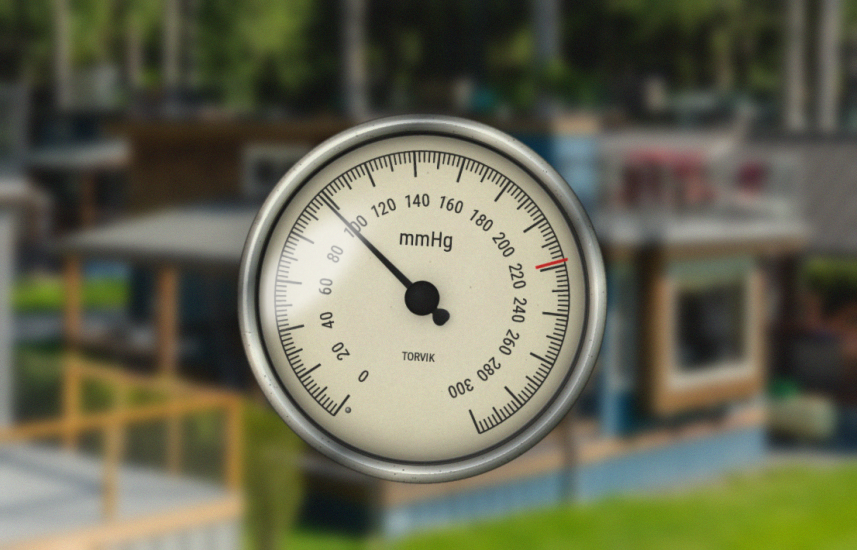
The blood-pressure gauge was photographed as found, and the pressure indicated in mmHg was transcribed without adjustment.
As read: 98 mmHg
